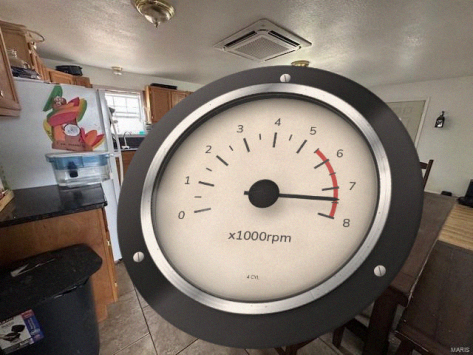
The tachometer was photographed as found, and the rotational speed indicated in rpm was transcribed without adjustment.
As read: 7500 rpm
